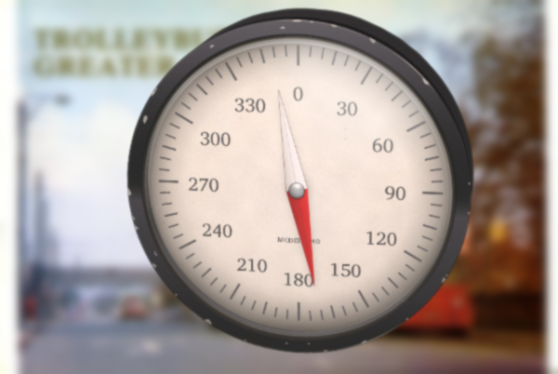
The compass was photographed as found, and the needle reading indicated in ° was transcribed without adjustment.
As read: 170 °
